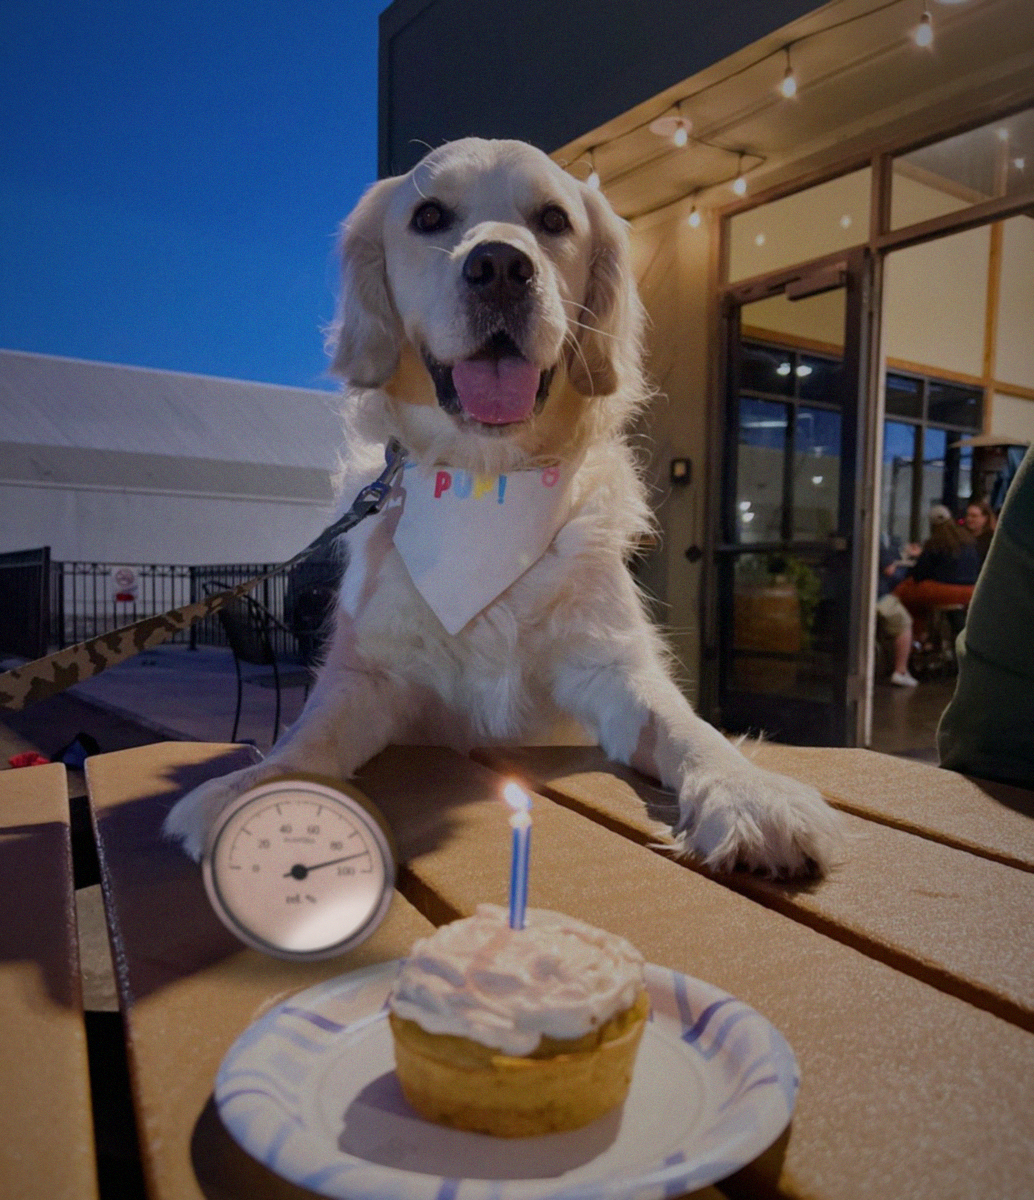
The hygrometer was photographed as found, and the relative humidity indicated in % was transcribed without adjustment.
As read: 90 %
